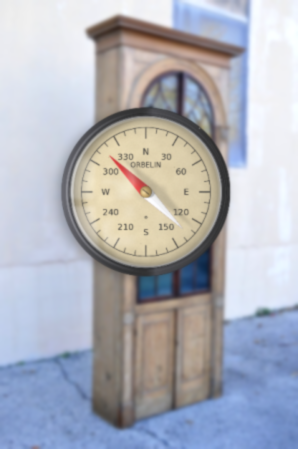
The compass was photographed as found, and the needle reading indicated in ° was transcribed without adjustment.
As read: 315 °
